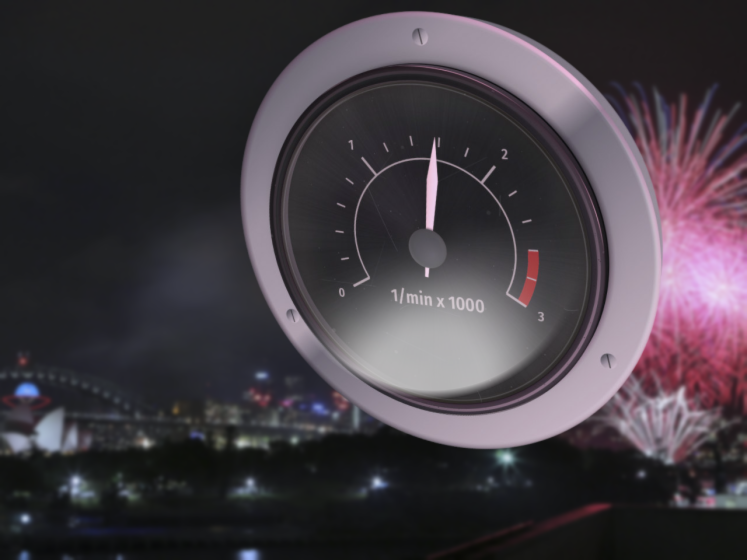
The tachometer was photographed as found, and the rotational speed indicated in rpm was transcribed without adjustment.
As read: 1600 rpm
